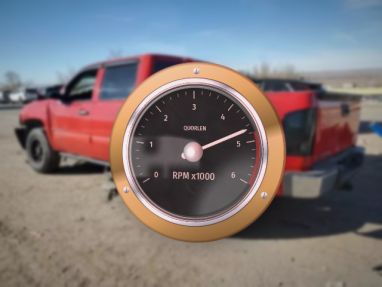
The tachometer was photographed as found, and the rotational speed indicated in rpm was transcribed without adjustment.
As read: 4700 rpm
